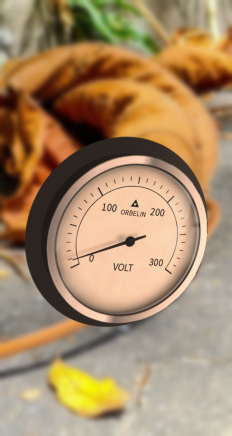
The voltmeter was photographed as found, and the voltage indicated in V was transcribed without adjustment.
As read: 10 V
